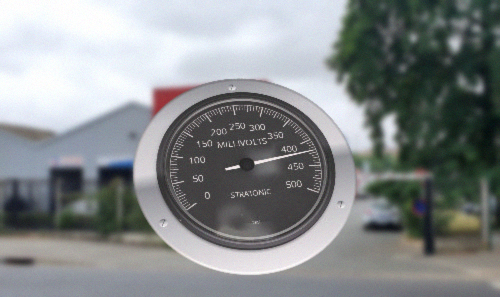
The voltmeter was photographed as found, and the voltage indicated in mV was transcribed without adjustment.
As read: 425 mV
